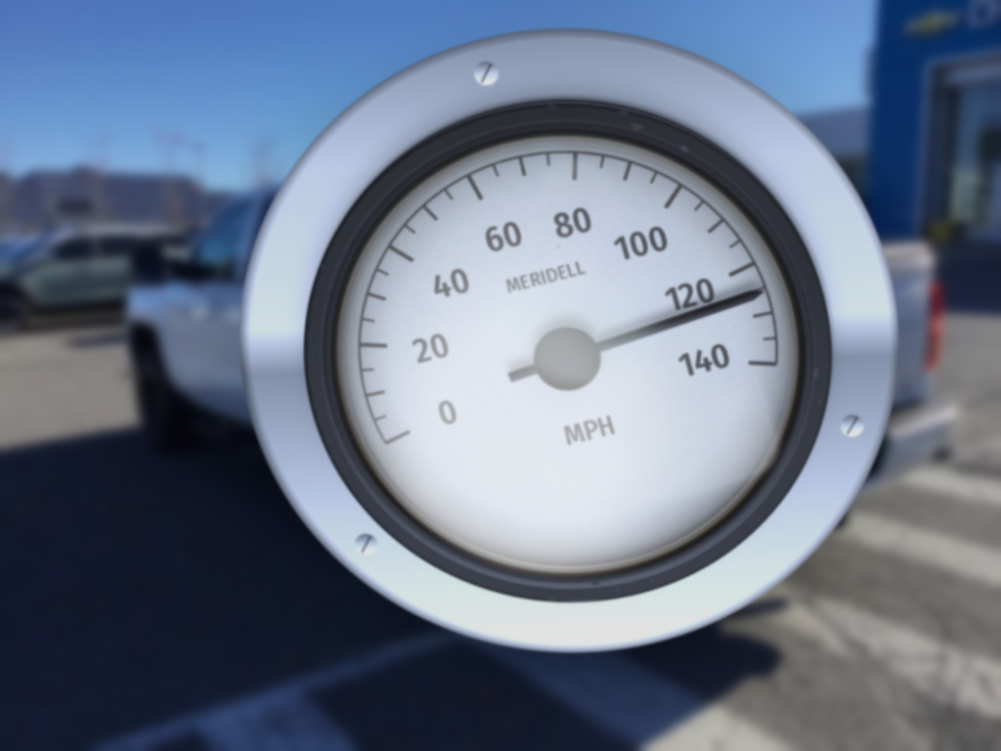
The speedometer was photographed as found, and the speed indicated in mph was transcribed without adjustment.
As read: 125 mph
